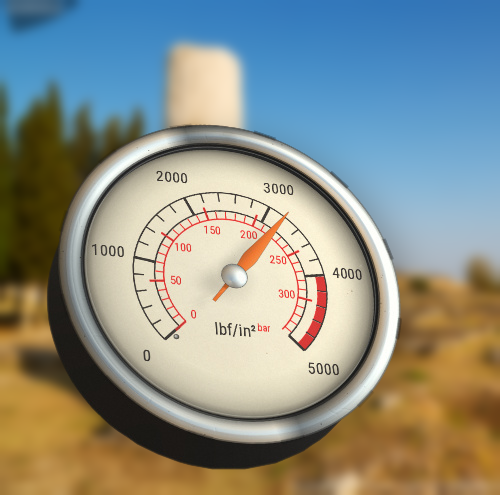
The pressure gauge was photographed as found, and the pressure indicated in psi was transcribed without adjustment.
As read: 3200 psi
